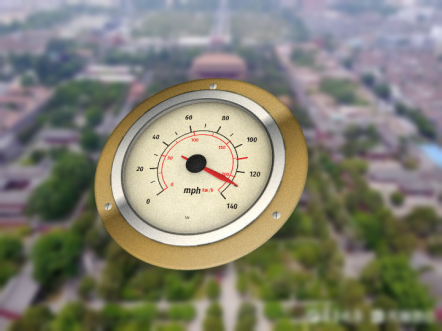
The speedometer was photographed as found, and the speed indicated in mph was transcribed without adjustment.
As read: 130 mph
